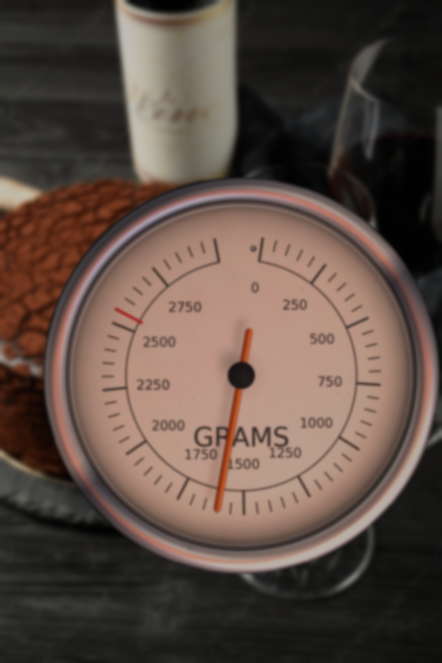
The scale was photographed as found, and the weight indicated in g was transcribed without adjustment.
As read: 1600 g
